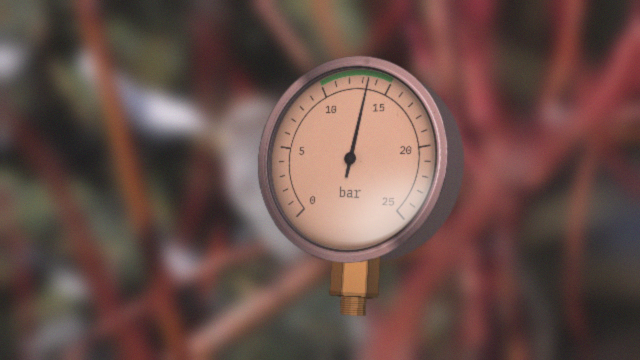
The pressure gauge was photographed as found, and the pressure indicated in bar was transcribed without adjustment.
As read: 13.5 bar
